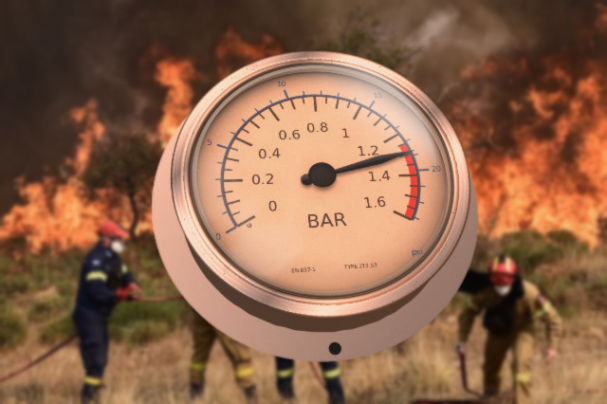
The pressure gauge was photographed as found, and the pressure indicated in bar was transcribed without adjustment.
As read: 1.3 bar
